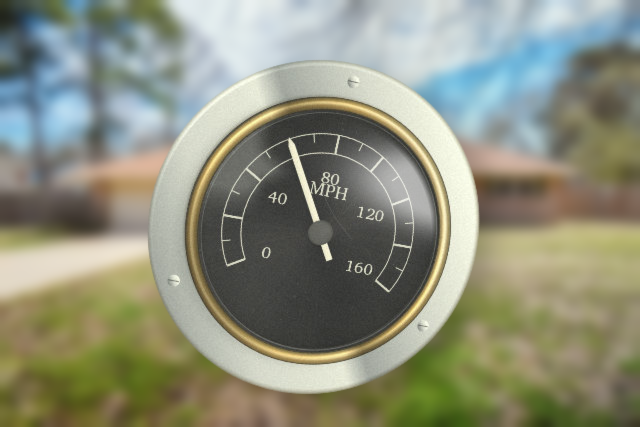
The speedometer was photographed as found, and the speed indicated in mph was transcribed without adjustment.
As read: 60 mph
